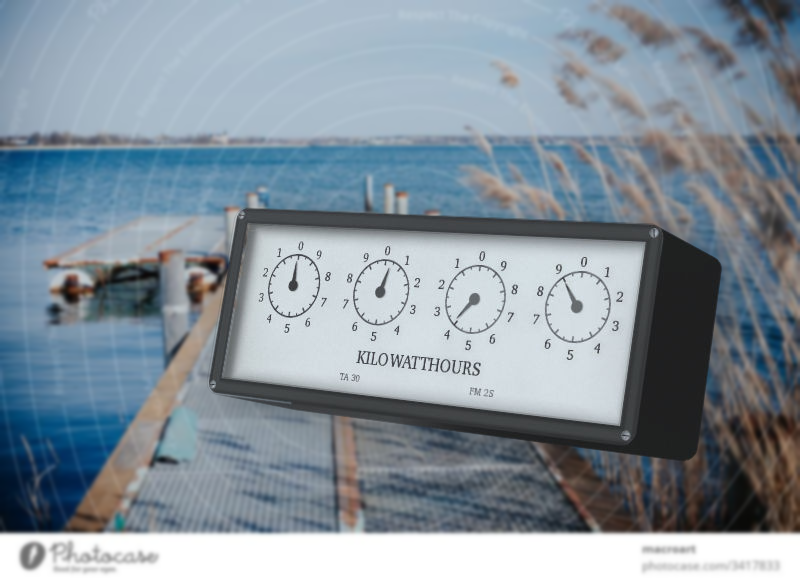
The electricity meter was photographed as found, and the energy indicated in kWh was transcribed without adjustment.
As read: 39 kWh
